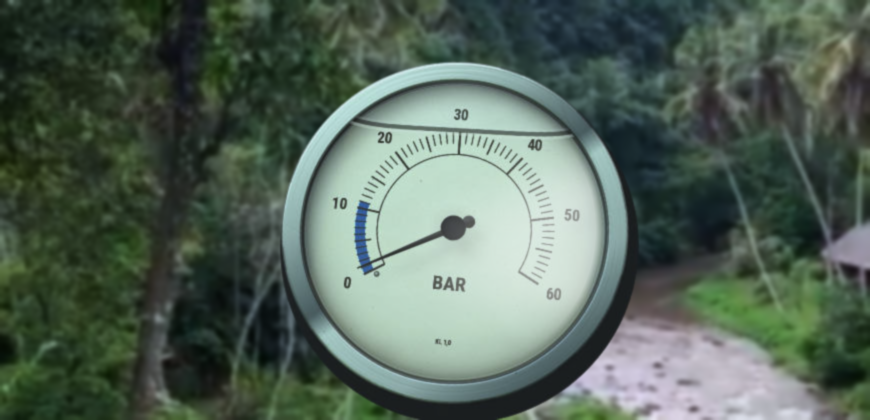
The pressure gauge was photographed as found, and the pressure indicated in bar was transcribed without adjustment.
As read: 1 bar
